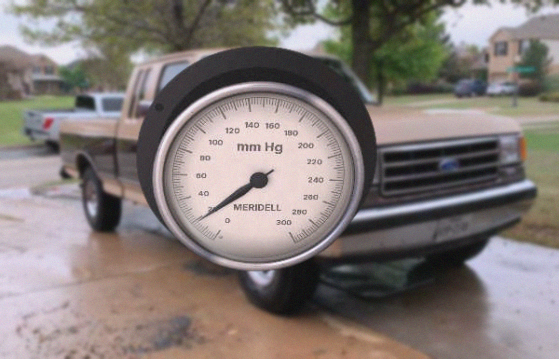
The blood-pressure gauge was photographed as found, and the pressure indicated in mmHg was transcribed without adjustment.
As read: 20 mmHg
